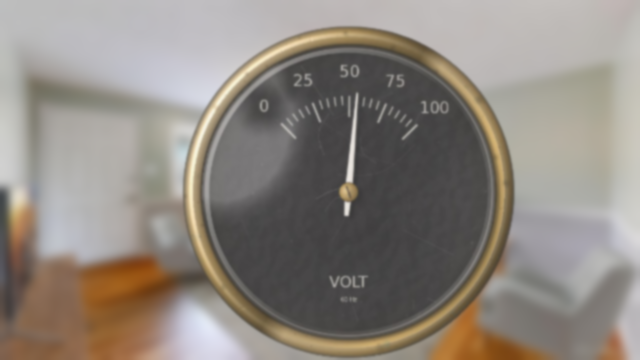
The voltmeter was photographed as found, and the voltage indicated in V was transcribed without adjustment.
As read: 55 V
